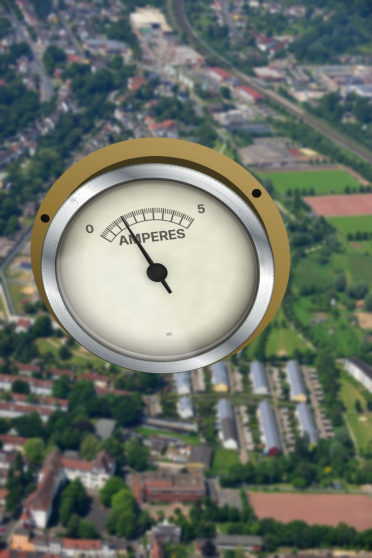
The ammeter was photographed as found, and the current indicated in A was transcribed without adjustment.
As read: 1.5 A
